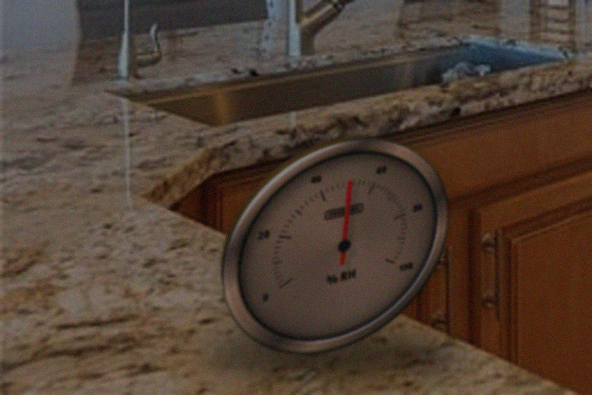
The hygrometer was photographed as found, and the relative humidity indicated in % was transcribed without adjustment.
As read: 50 %
